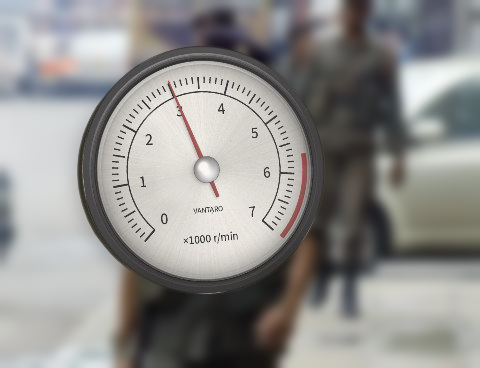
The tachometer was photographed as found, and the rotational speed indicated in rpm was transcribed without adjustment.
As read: 3000 rpm
